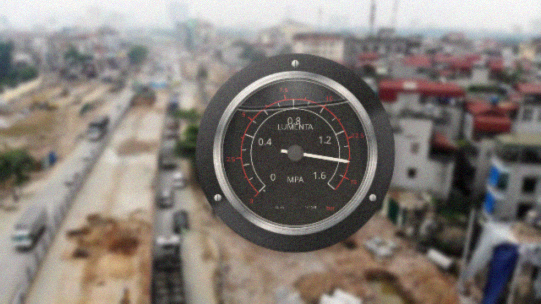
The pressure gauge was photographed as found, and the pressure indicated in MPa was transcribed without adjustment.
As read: 1.4 MPa
